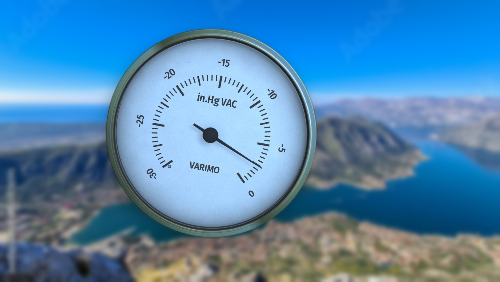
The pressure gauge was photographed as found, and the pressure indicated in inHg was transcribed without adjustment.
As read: -2.5 inHg
